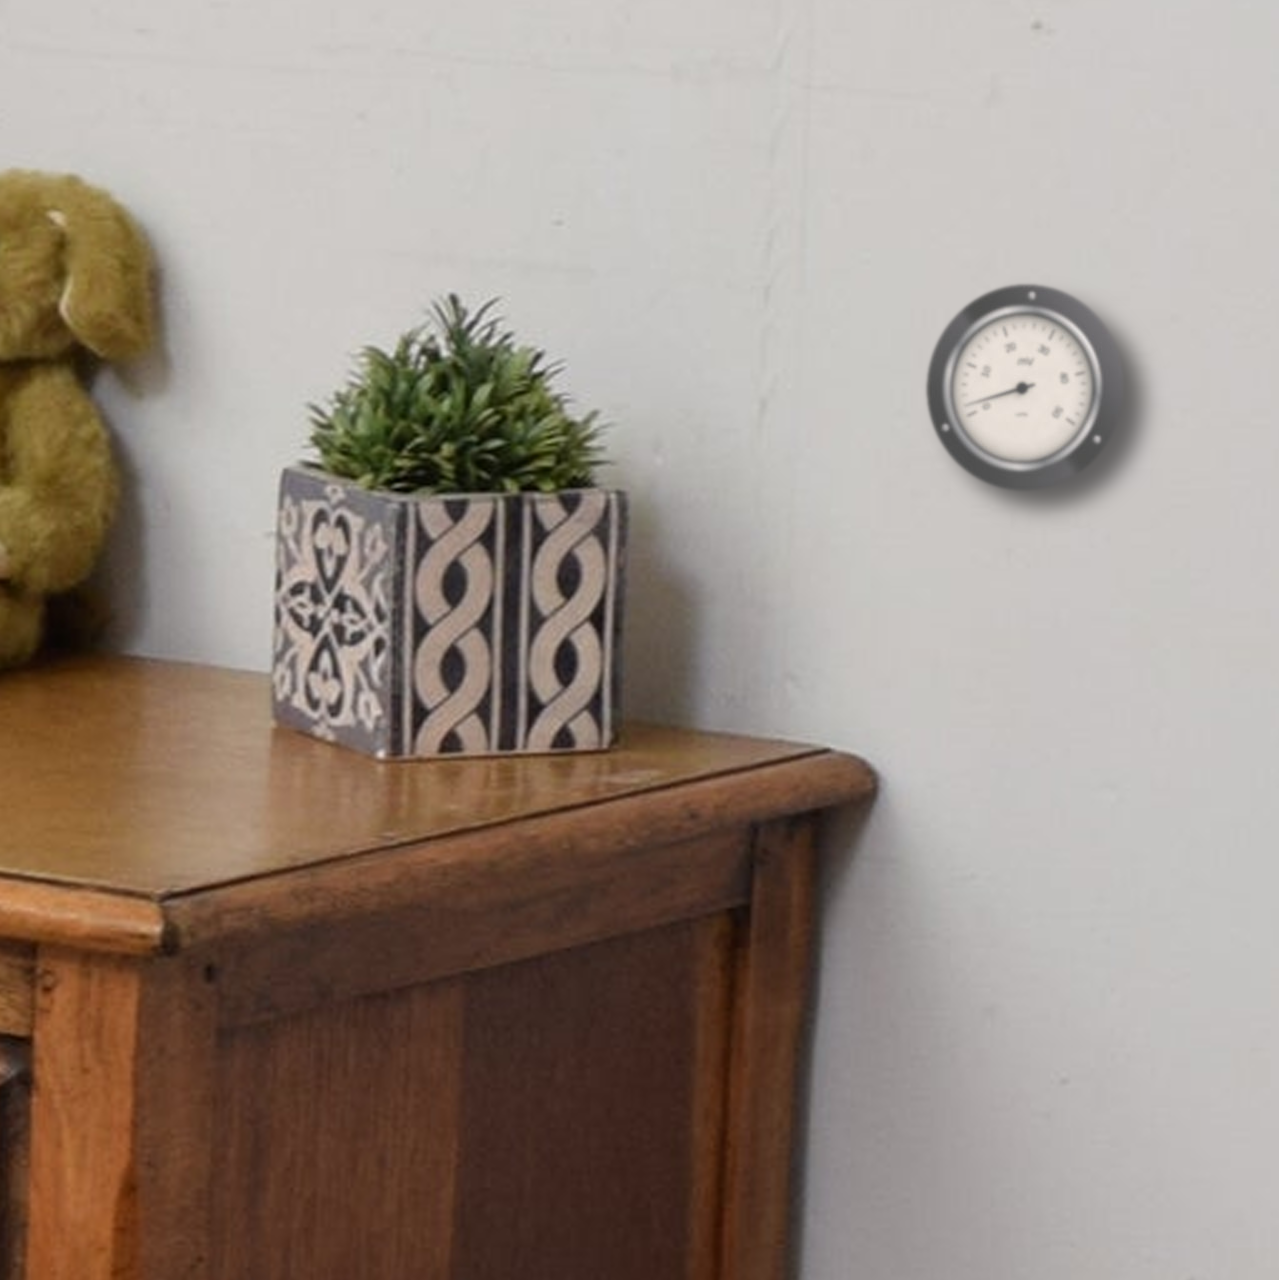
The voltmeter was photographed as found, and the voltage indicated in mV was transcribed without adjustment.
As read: 2 mV
